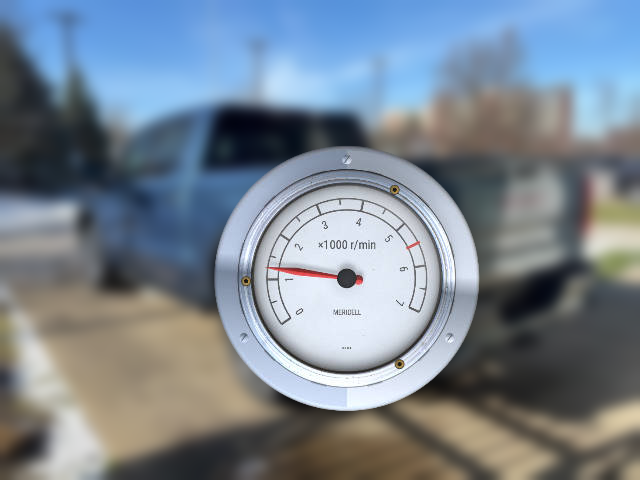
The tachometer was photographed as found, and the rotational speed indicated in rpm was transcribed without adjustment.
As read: 1250 rpm
